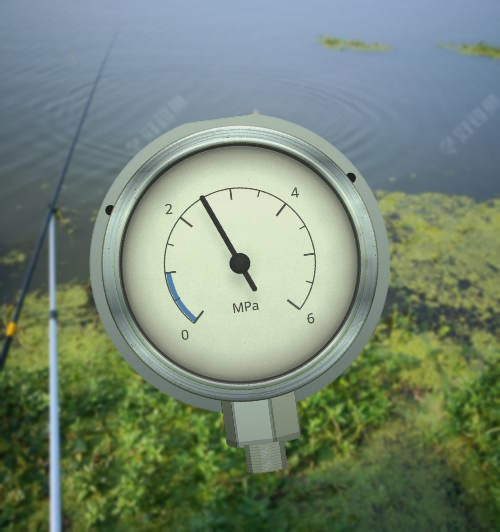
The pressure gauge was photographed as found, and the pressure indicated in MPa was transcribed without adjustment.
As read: 2.5 MPa
